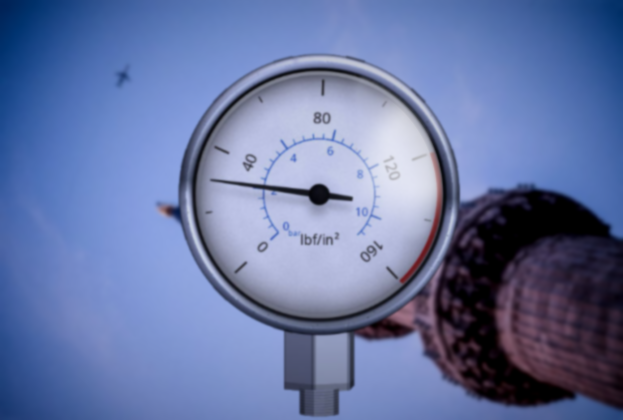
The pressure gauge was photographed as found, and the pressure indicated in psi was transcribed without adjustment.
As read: 30 psi
